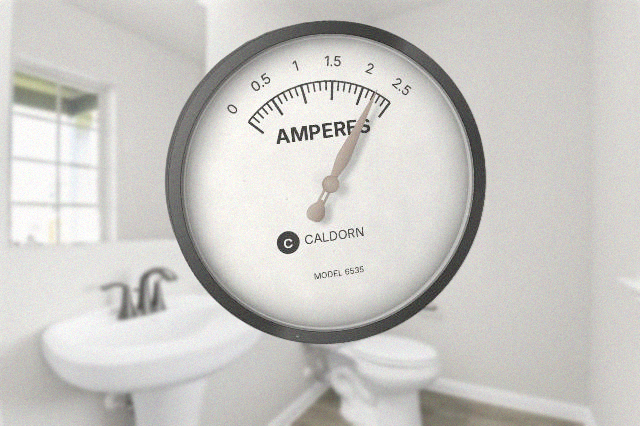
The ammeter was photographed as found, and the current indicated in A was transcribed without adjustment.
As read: 2.2 A
